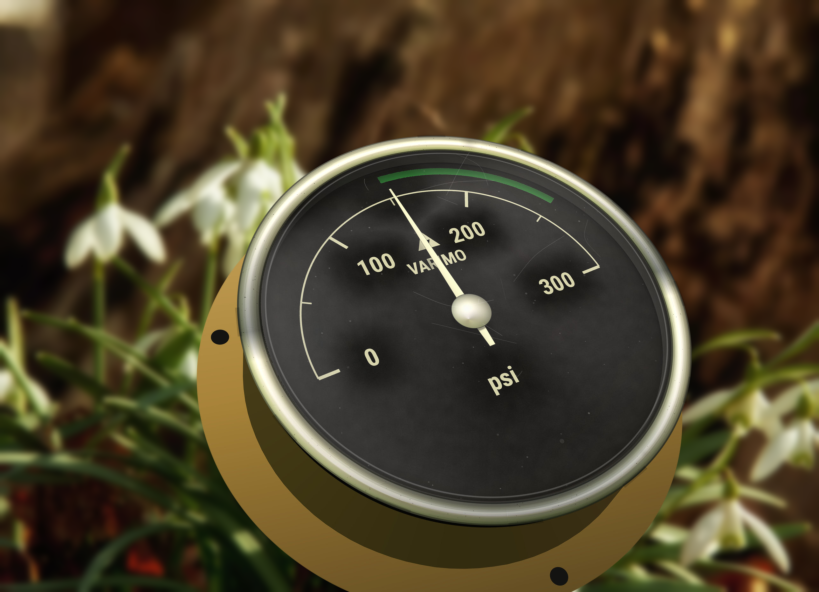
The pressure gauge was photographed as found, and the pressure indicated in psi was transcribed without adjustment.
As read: 150 psi
